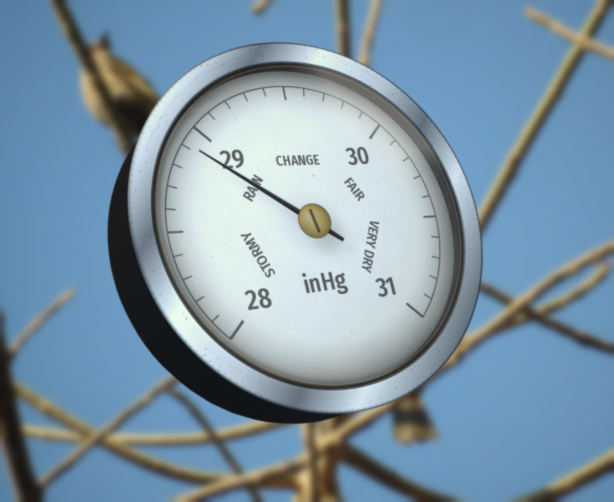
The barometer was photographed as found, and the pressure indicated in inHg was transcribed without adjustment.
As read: 28.9 inHg
